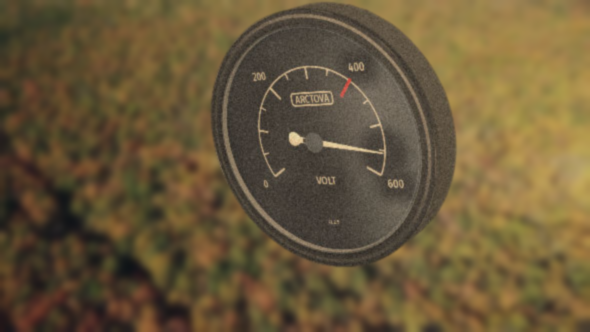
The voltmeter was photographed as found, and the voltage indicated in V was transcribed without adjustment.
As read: 550 V
